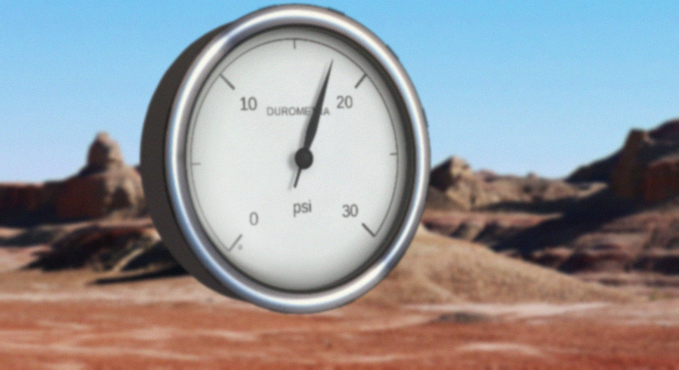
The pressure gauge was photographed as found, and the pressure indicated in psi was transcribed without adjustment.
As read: 17.5 psi
